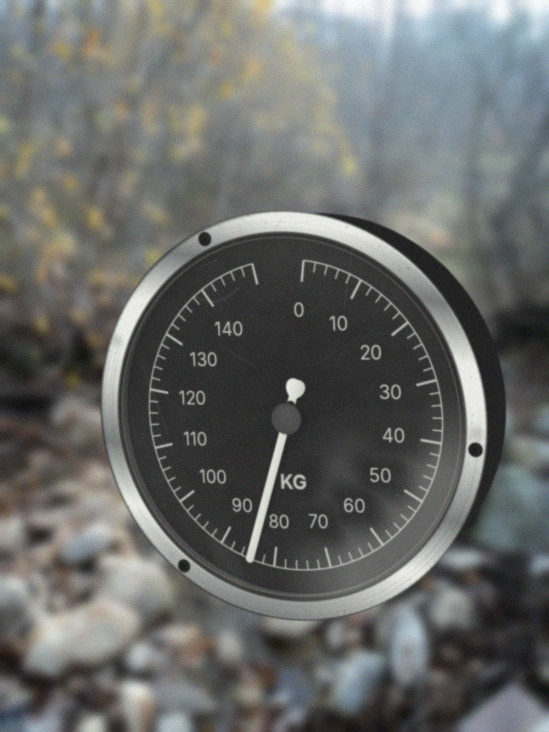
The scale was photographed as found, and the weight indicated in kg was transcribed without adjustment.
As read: 84 kg
